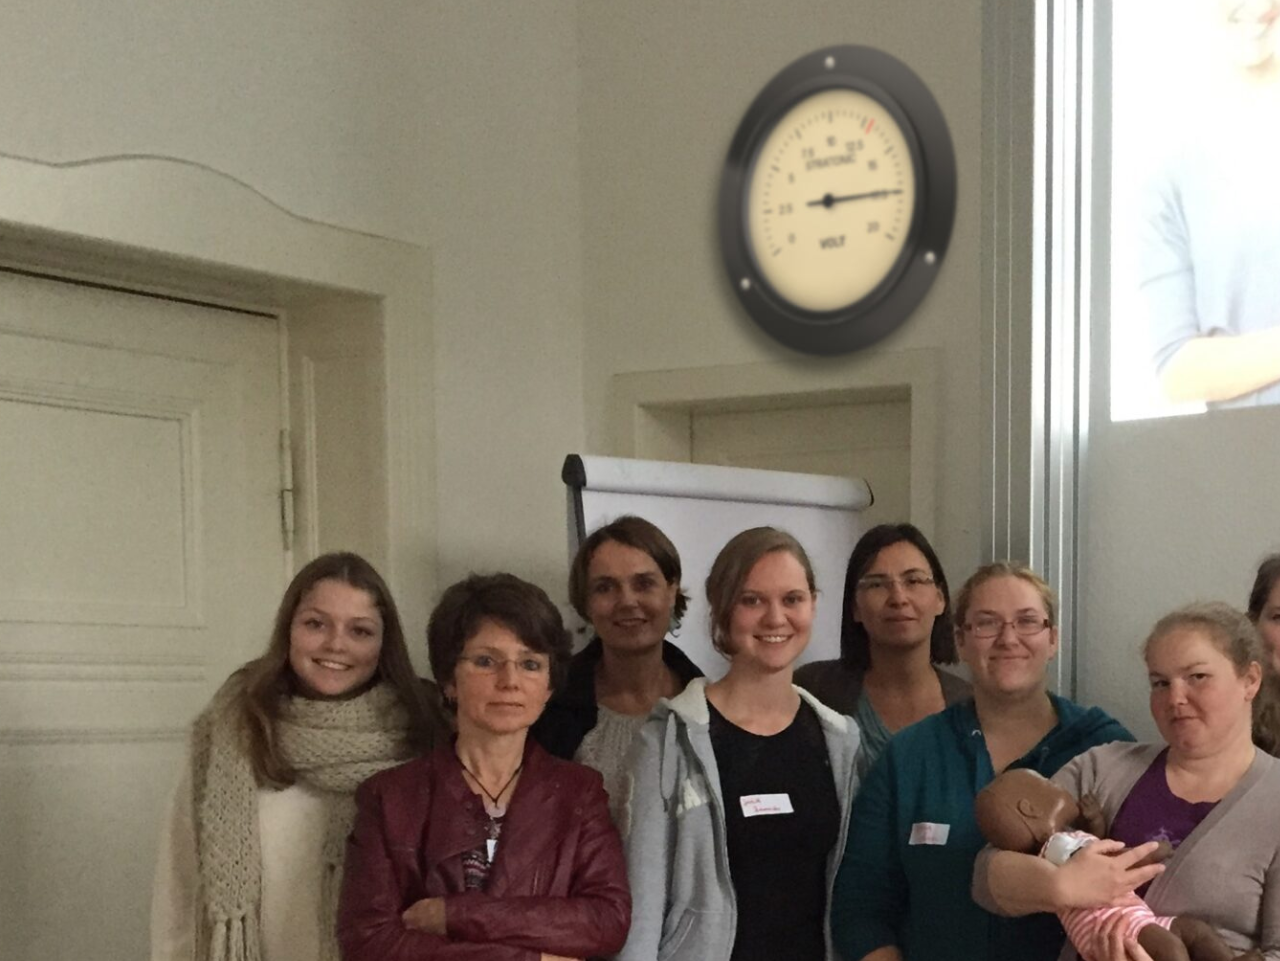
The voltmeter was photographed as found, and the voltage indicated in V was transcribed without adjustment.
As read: 17.5 V
